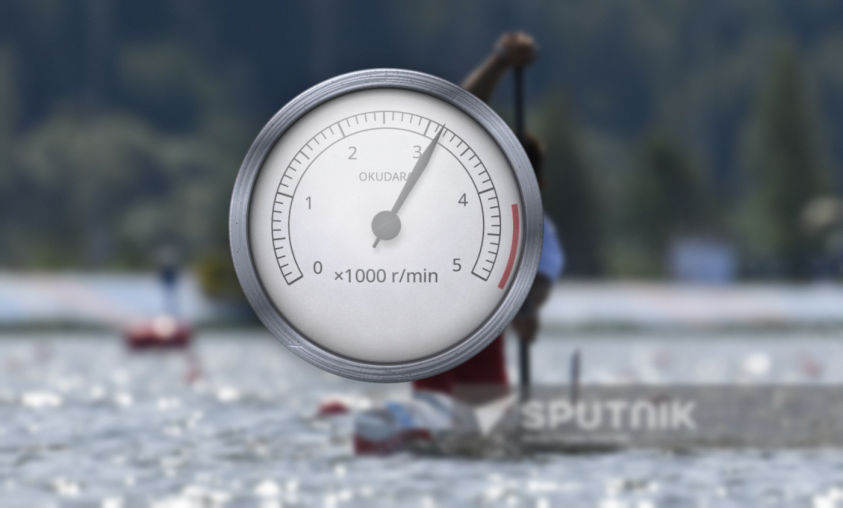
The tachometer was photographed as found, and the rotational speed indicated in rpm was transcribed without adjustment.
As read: 3150 rpm
